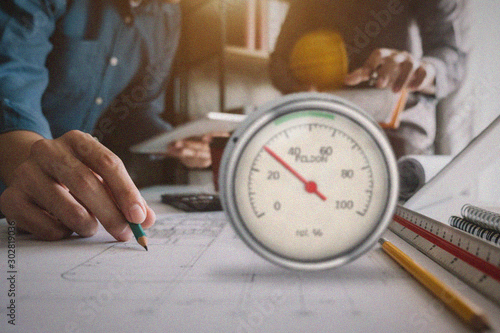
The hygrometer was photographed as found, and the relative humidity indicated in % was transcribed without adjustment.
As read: 30 %
